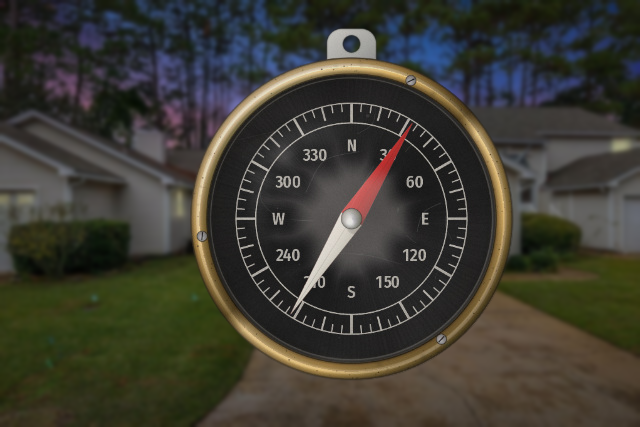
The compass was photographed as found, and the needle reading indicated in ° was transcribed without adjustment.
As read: 32.5 °
